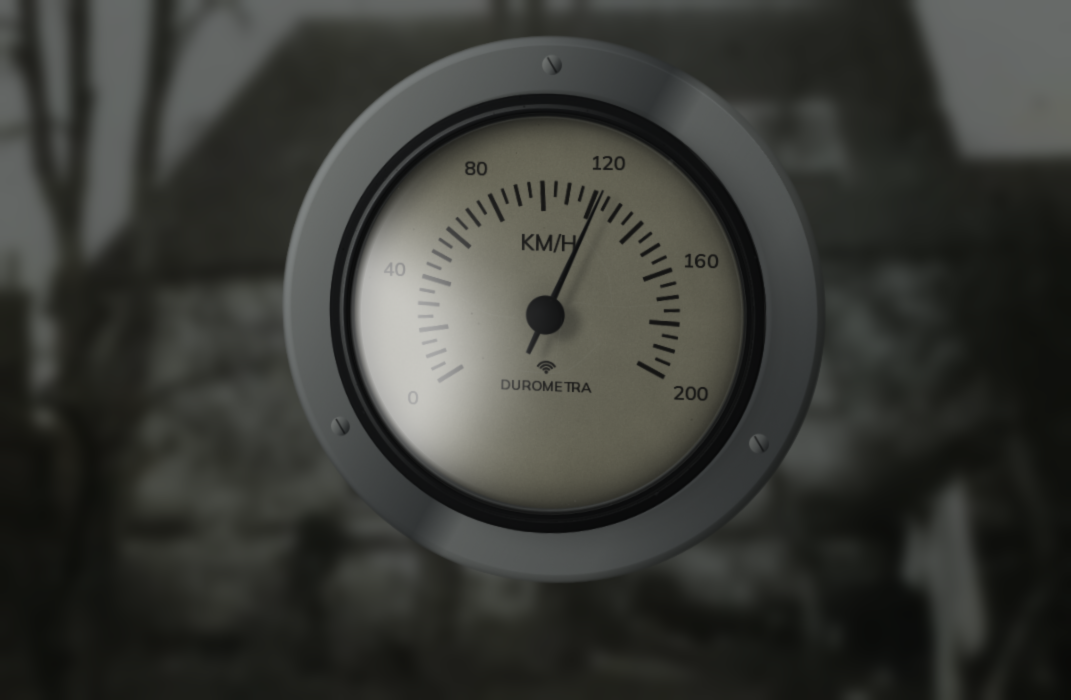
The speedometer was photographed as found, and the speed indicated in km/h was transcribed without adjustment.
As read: 122.5 km/h
